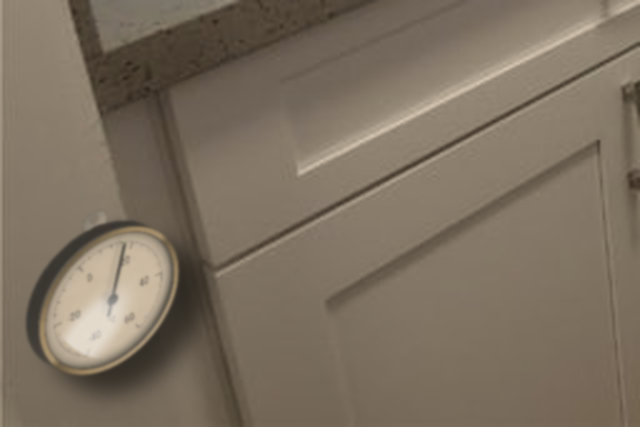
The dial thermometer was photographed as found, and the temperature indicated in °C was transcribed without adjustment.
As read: 16 °C
